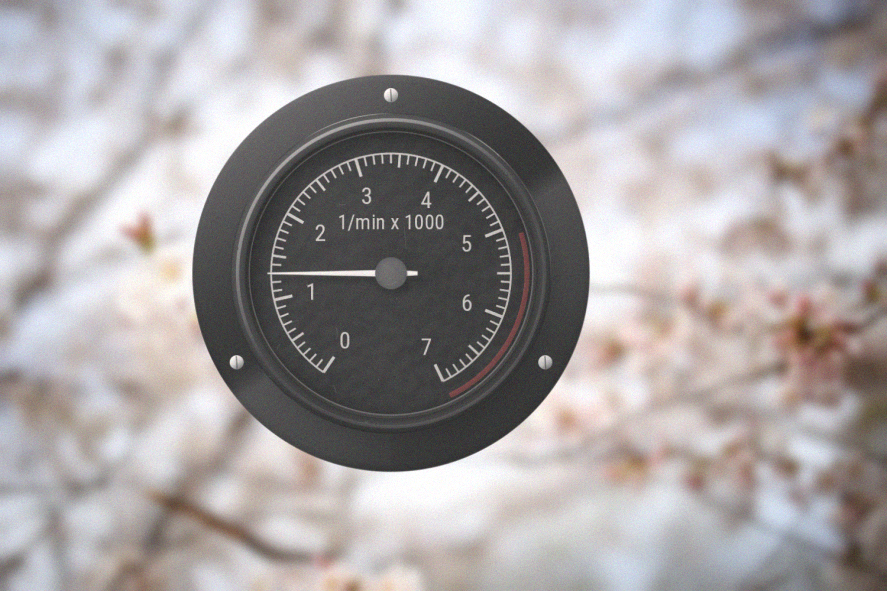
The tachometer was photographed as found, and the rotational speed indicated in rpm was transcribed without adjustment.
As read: 1300 rpm
